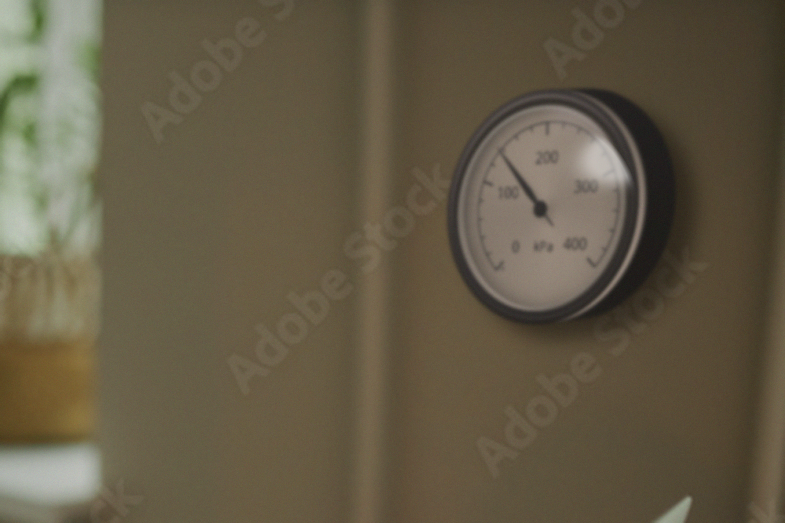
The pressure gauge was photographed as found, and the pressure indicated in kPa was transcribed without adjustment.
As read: 140 kPa
